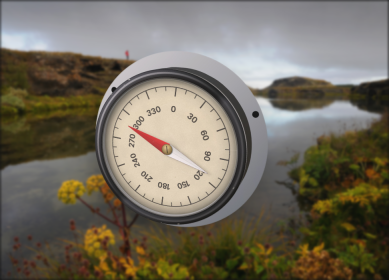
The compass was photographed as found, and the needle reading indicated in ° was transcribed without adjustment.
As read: 290 °
